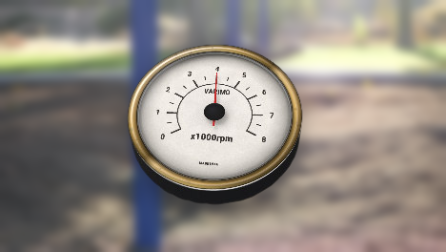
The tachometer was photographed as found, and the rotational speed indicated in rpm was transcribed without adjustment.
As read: 4000 rpm
